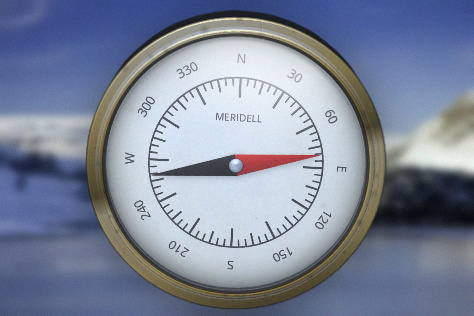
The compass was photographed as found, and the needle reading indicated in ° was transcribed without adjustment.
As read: 80 °
